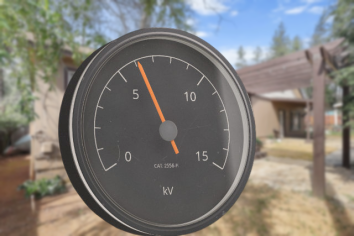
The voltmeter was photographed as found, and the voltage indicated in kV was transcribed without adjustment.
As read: 6 kV
